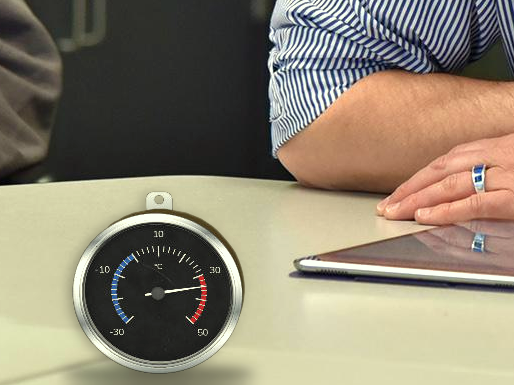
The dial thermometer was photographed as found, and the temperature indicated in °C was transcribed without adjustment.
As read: 34 °C
